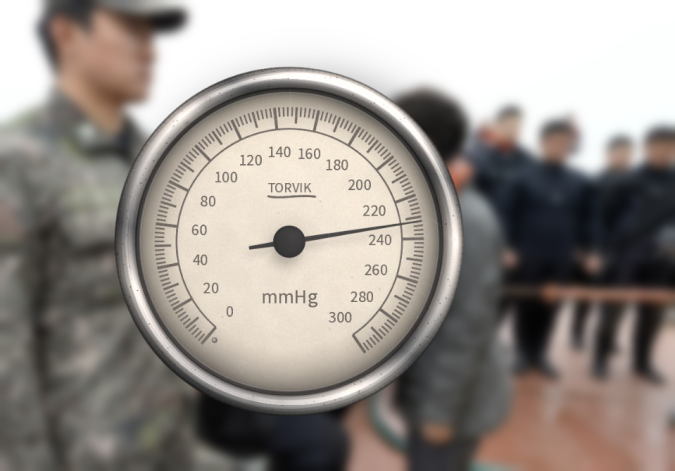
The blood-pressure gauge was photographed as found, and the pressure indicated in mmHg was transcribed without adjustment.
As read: 232 mmHg
